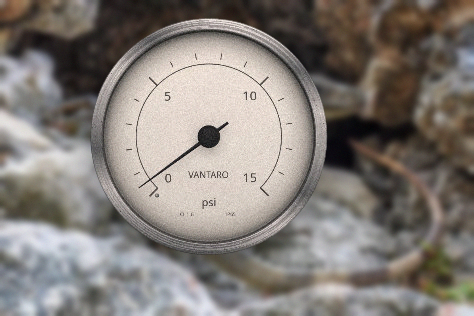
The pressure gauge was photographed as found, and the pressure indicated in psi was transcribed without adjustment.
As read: 0.5 psi
